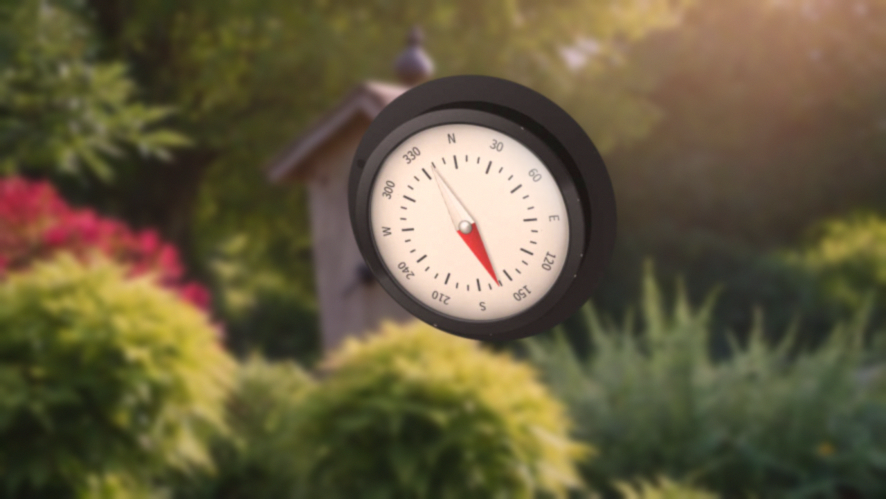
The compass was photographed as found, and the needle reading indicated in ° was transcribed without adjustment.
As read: 160 °
